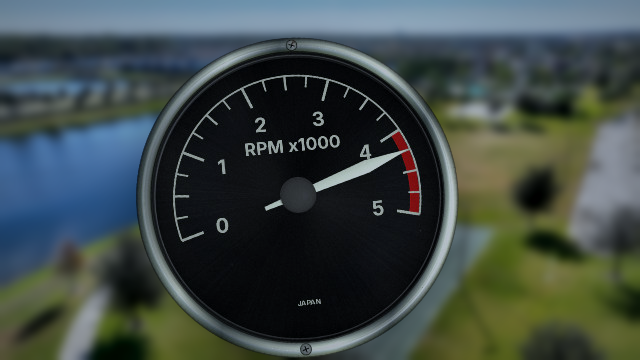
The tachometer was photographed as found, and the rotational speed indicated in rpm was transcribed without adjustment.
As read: 4250 rpm
